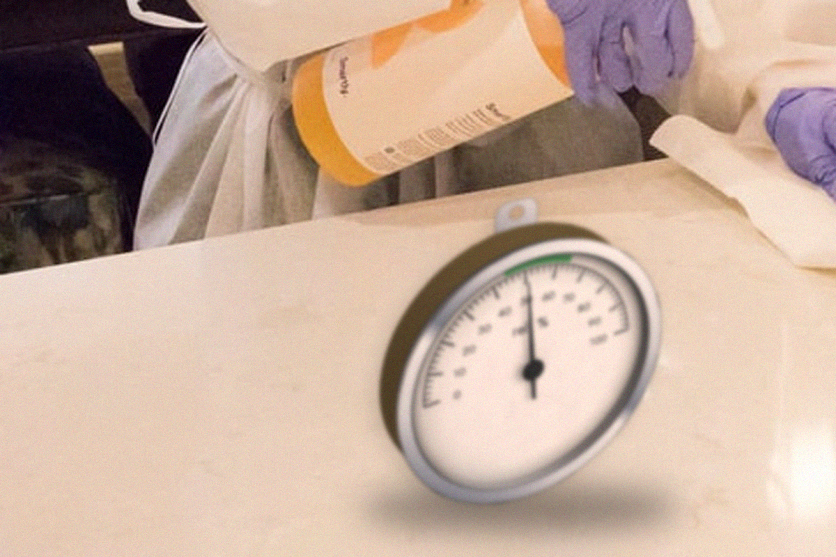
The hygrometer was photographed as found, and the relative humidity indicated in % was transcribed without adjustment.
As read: 50 %
